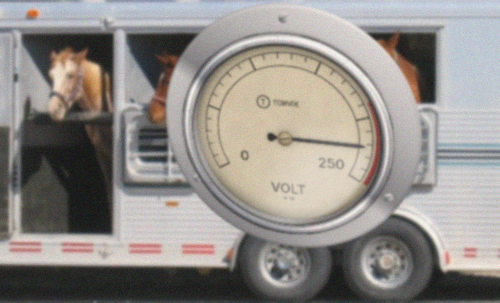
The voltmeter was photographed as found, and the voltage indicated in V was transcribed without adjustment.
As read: 220 V
